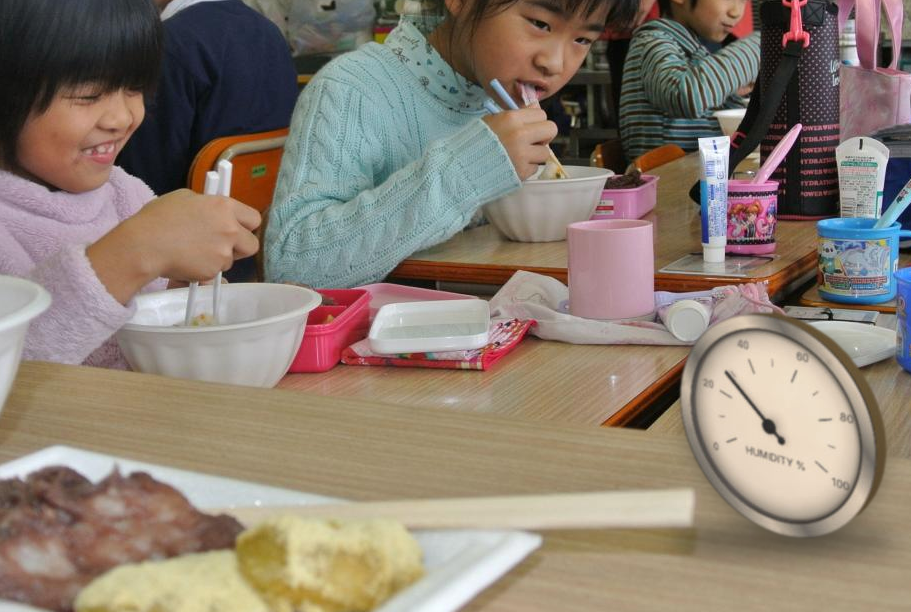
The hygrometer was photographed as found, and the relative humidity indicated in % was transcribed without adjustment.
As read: 30 %
